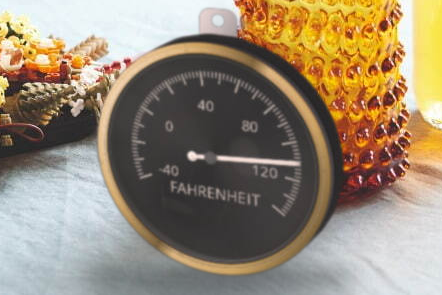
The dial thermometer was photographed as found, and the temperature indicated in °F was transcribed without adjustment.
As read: 110 °F
